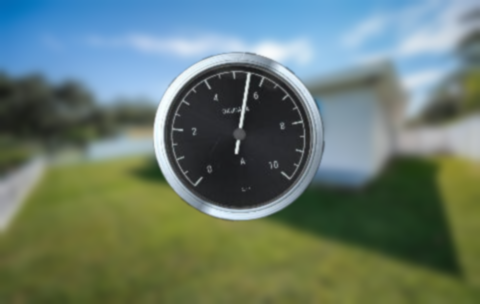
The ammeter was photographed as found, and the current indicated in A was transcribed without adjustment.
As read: 5.5 A
